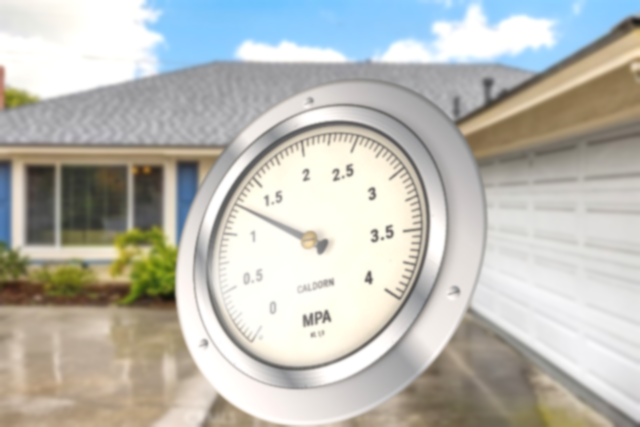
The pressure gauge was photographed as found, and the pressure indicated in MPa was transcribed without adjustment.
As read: 1.25 MPa
